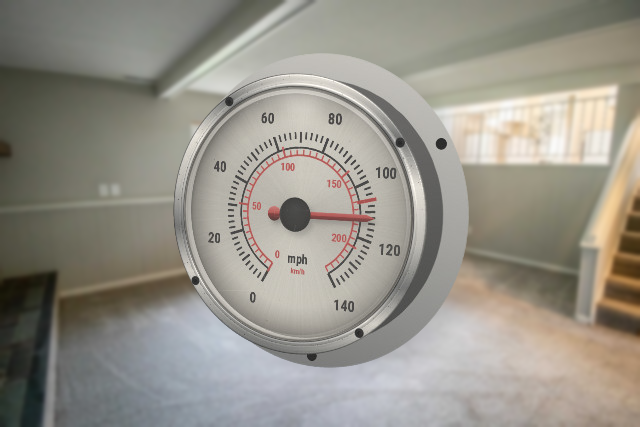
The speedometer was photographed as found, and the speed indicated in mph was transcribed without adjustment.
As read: 112 mph
